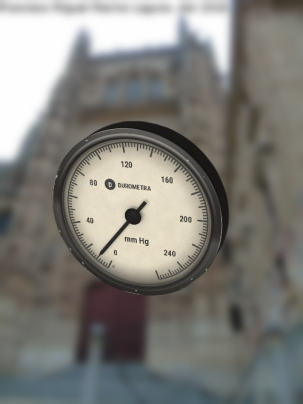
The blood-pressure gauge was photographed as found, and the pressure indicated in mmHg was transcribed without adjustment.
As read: 10 mmHg
